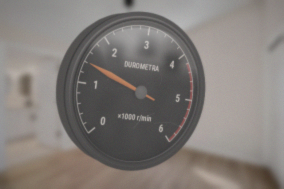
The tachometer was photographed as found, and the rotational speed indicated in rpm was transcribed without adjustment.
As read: 1400 rpm
